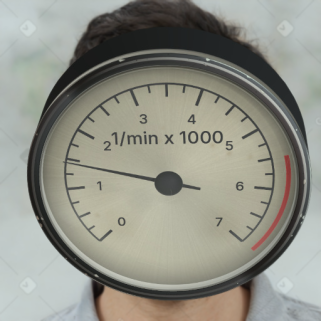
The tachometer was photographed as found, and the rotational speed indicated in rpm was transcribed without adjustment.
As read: 1500 rpm
